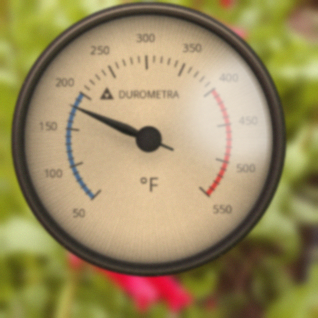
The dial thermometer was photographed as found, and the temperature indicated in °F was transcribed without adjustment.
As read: 180 °F
